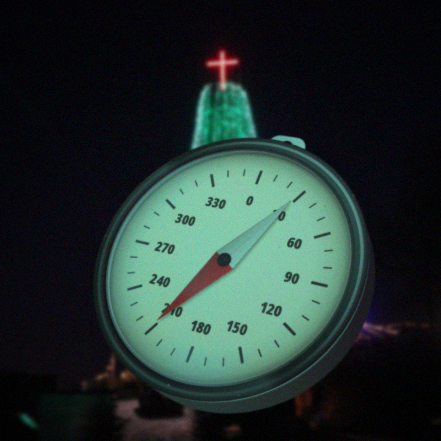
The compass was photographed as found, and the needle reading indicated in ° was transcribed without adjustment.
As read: 210 °
